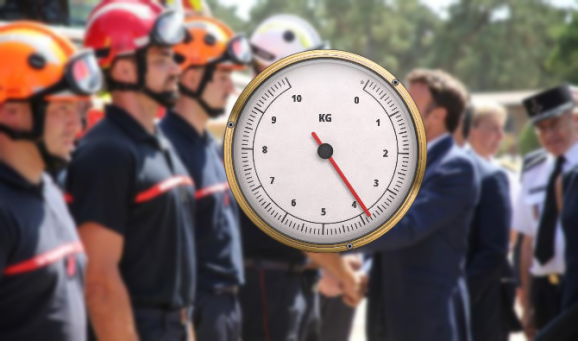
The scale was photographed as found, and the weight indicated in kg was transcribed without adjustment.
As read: 3.8 kg
